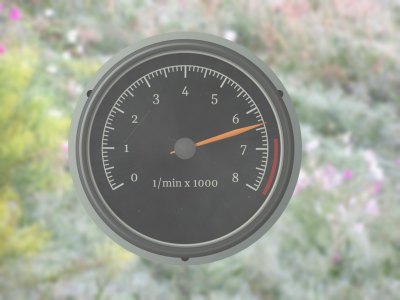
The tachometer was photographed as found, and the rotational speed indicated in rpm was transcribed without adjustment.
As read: 6400 rpm
